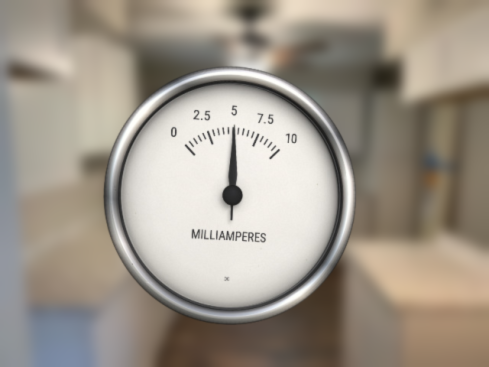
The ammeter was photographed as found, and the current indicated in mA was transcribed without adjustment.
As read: 5 mA
